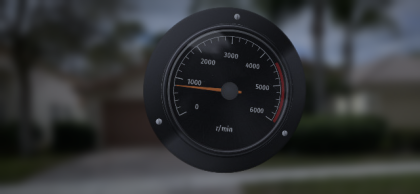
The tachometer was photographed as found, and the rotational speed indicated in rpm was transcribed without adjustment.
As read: 800 rpm
